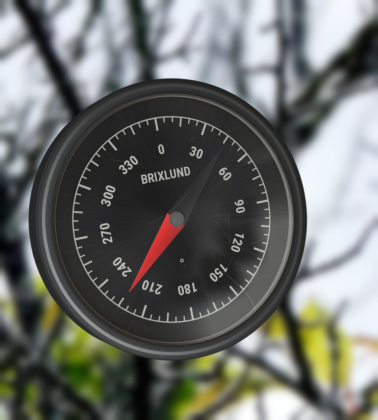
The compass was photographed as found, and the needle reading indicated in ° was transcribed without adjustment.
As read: 225 °
